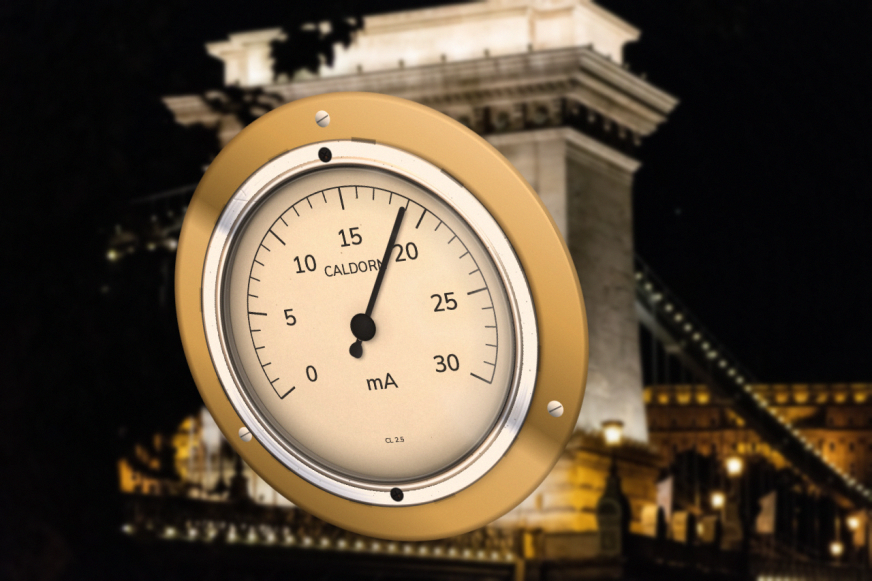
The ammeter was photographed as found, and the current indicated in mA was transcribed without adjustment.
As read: 19 mA
